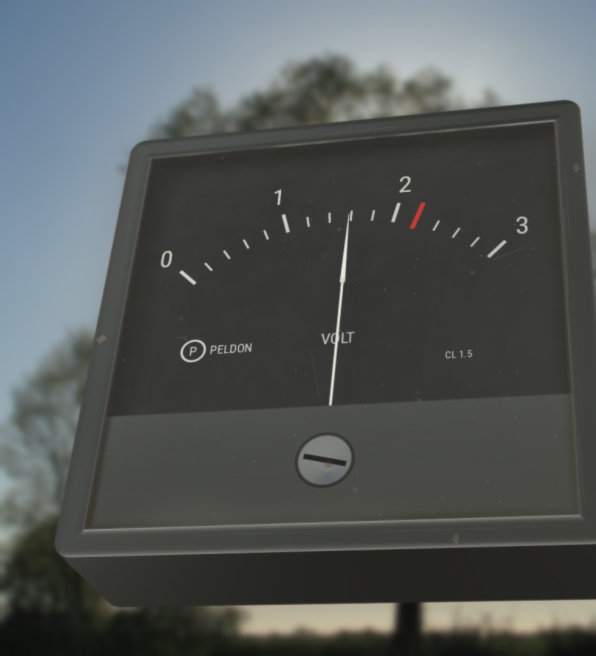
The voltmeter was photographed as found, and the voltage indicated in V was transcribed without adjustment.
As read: 1.6 V
